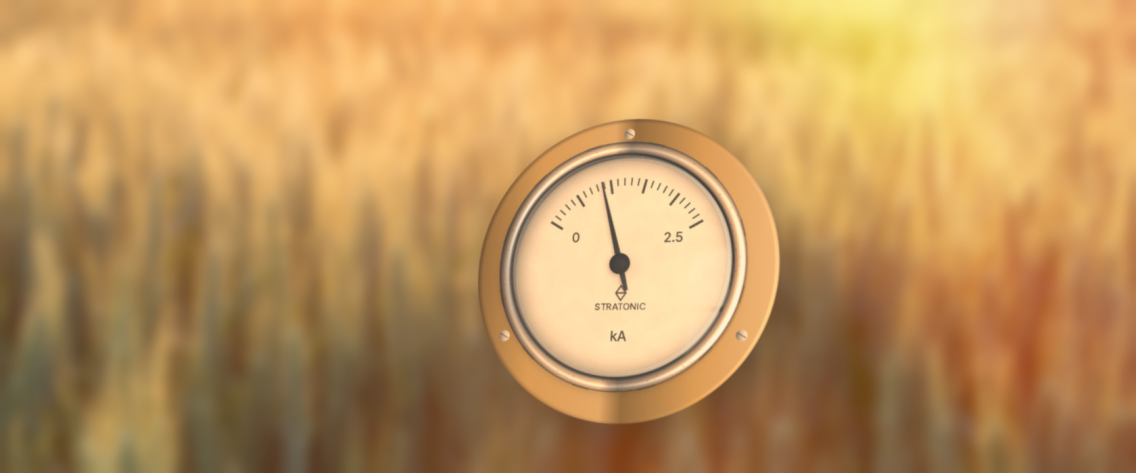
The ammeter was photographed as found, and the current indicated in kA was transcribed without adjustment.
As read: 0.9 kA
